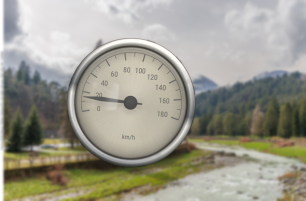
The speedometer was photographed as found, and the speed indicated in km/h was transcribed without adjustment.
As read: 15 km/h
